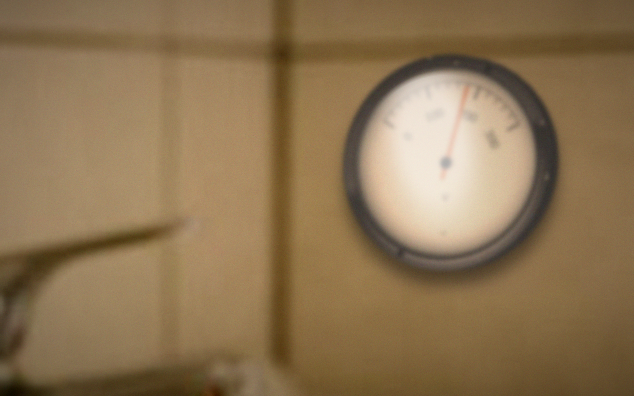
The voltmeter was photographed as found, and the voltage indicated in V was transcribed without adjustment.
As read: 180 V
